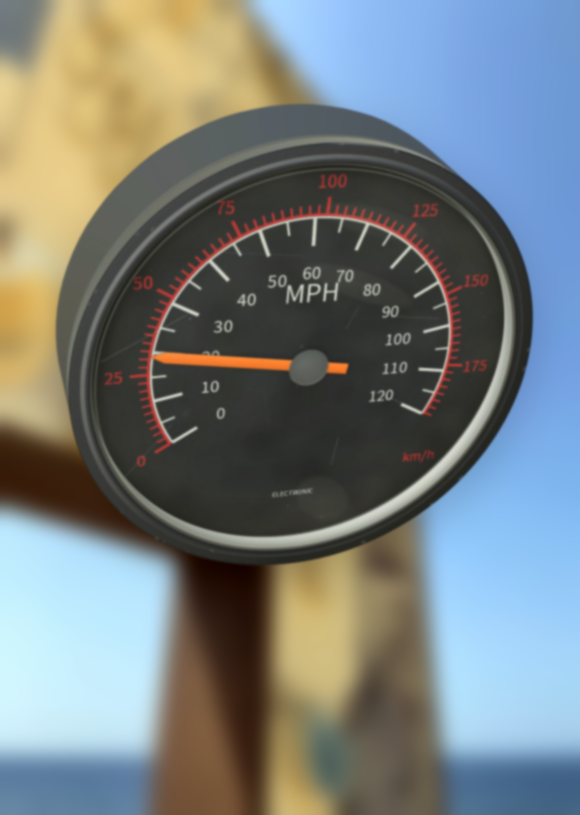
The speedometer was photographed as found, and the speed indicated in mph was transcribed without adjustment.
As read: 20 mph
